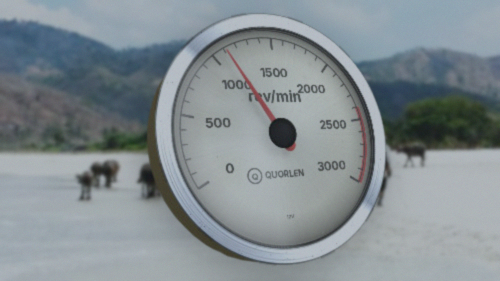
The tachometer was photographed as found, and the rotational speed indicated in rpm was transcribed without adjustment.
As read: 1100 rpm
